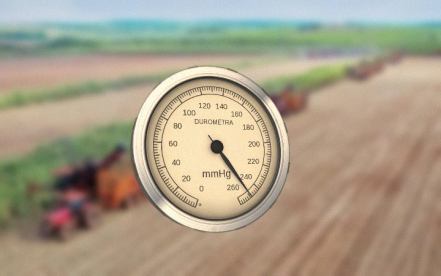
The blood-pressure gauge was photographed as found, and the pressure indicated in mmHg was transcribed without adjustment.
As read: 250 mmHg
